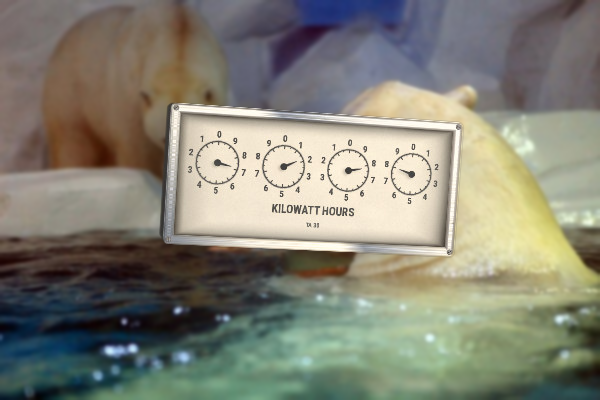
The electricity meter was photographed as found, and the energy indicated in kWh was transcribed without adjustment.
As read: 7178 kWh
